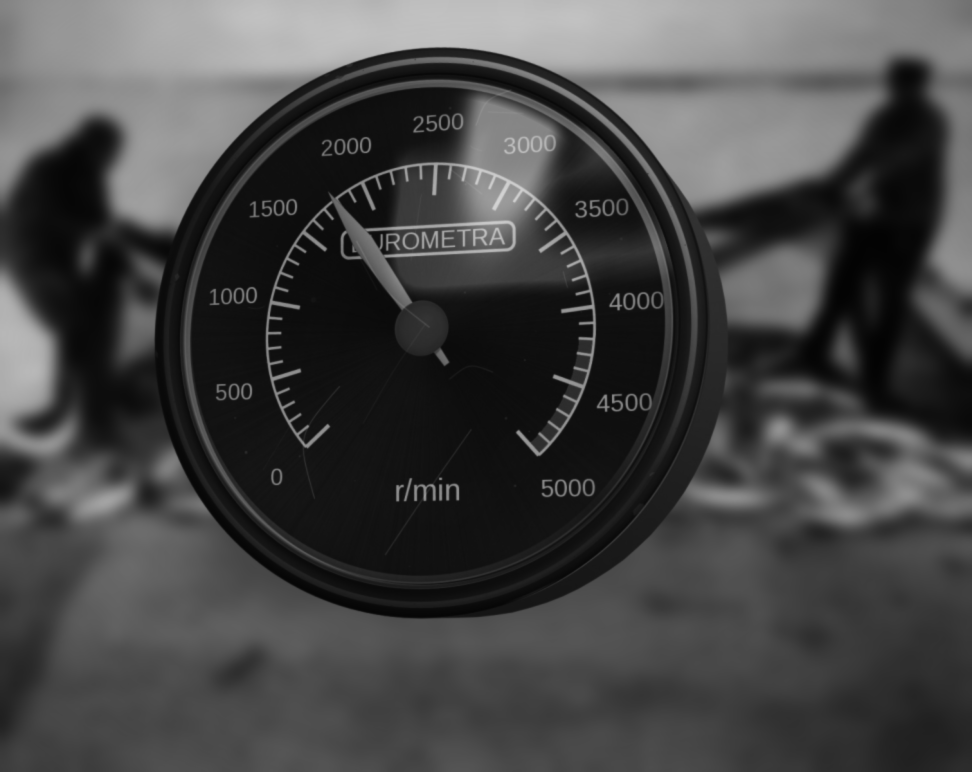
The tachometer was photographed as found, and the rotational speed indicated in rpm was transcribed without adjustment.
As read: 1800 rpm
